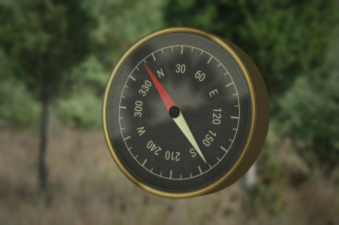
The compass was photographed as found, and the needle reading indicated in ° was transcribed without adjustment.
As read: 350 °
